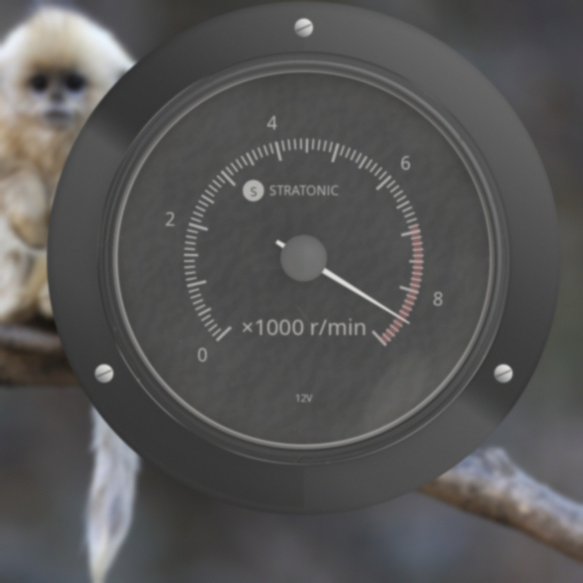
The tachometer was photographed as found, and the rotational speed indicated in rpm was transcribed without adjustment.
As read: 8500 rpm
